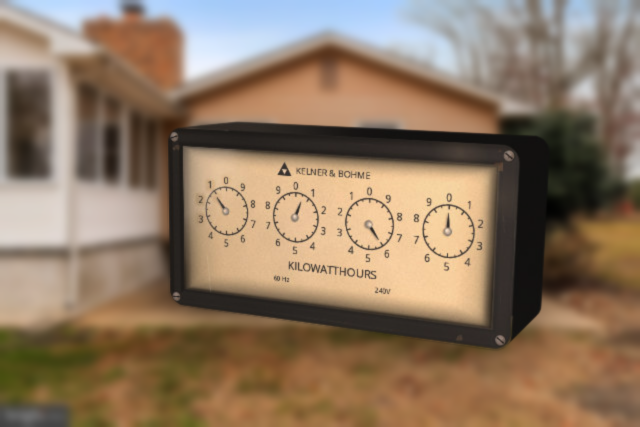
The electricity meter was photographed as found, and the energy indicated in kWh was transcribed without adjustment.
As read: 1060 kWh
